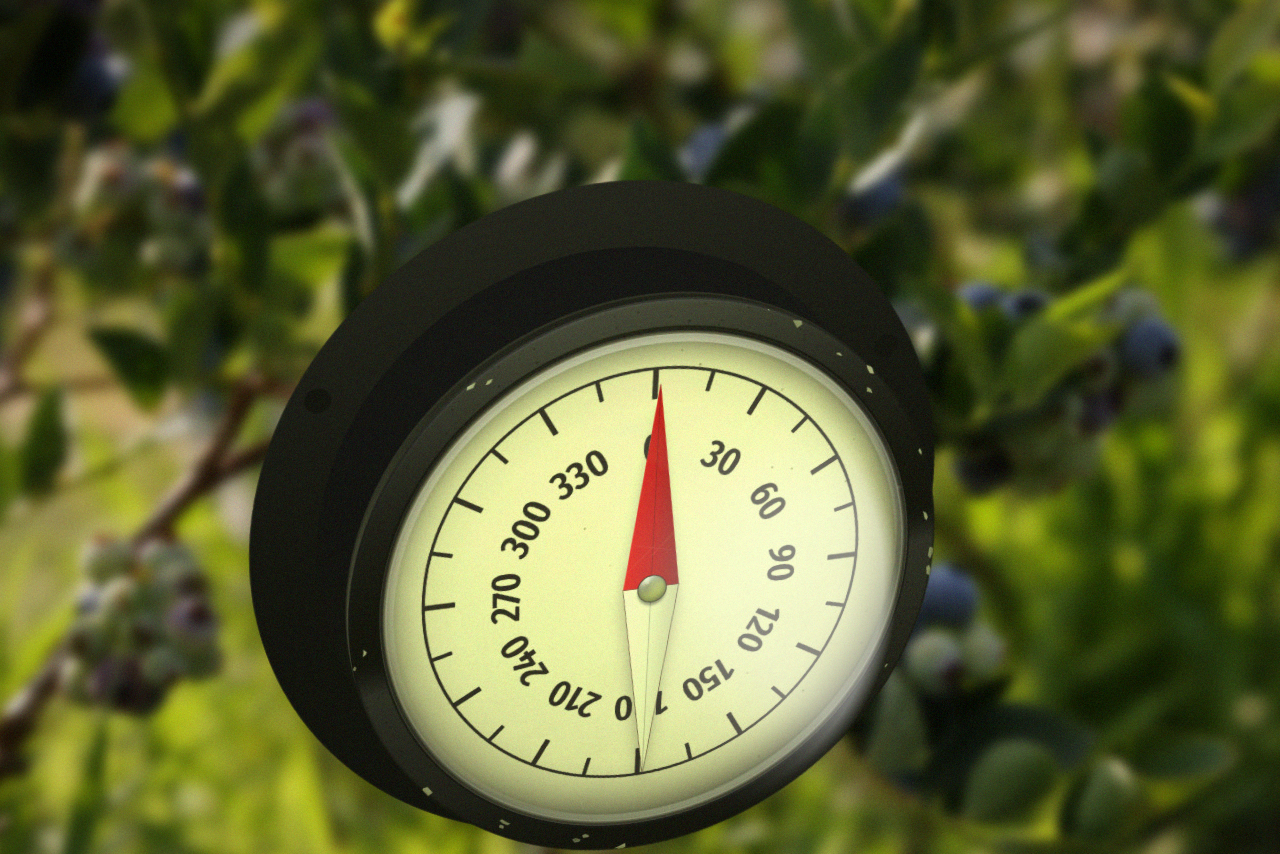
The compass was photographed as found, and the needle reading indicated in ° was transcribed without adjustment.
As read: 0 °
